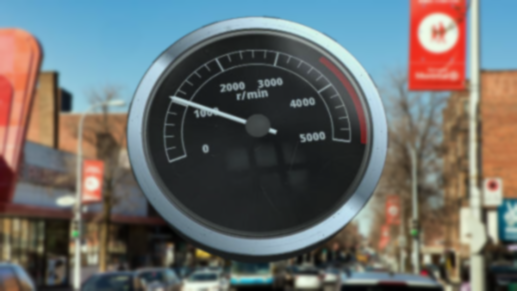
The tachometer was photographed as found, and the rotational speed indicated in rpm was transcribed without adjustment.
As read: 1000 rpm
